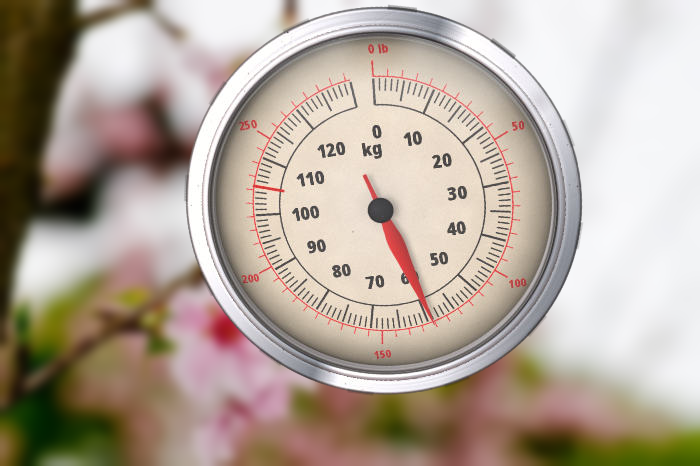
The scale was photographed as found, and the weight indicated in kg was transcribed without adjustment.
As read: 59 kg
